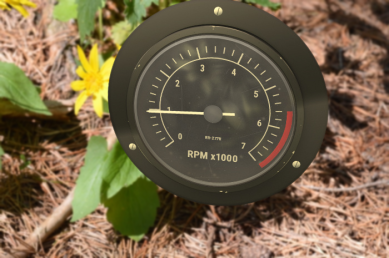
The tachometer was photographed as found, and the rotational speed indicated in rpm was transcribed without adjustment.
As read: 1000 rpm
